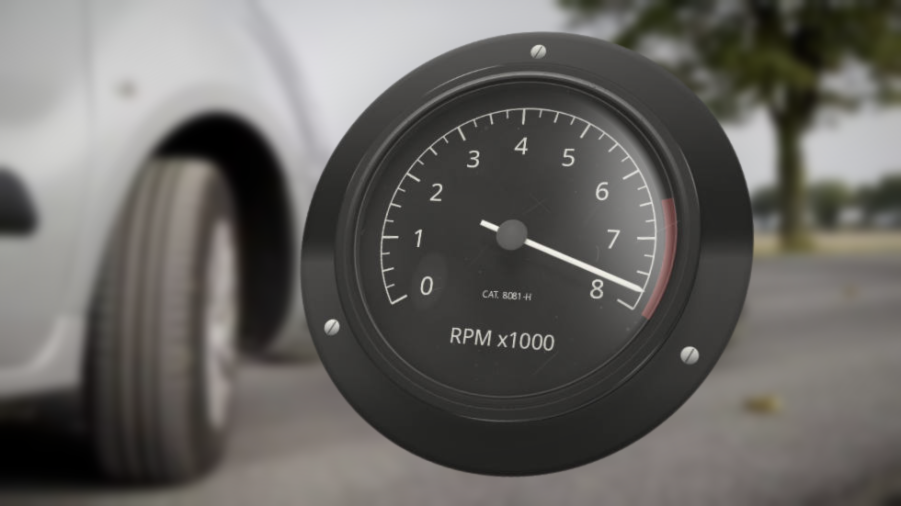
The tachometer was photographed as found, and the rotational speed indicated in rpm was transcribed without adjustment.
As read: 7750 rpm
